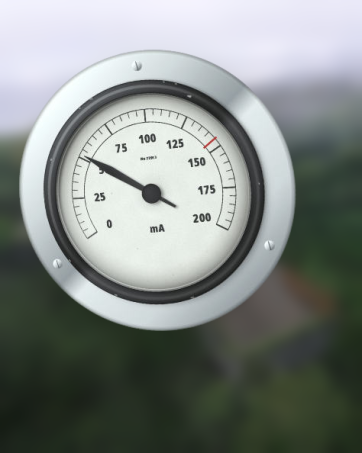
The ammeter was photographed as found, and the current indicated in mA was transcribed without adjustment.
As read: 52.5 mA
